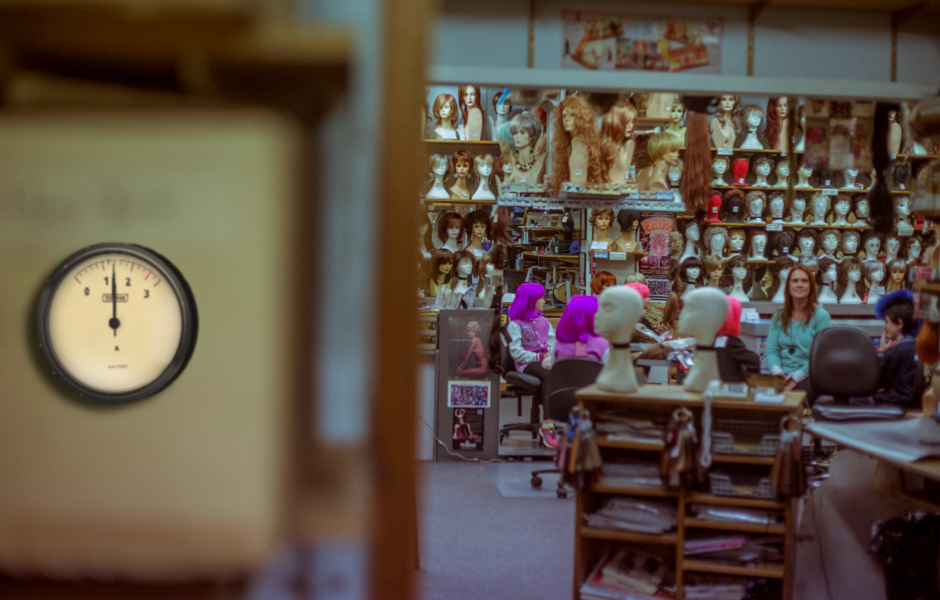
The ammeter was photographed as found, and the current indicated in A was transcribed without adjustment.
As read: 1.4 A
